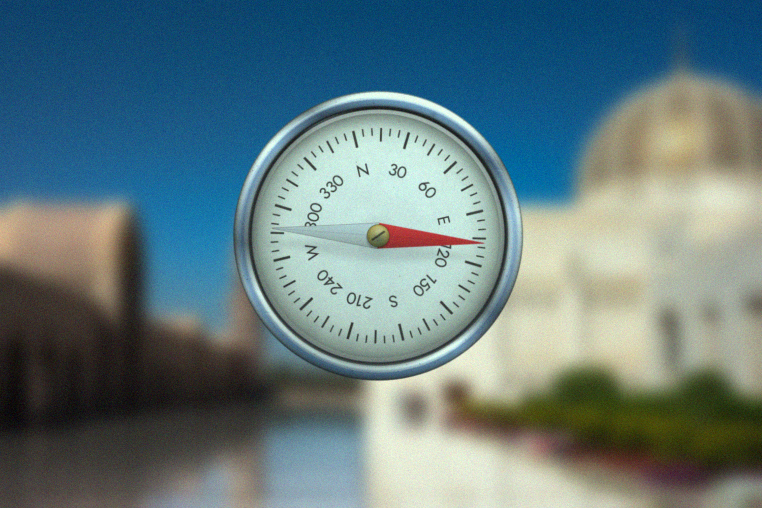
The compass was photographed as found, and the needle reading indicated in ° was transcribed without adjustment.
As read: 107.5 °
